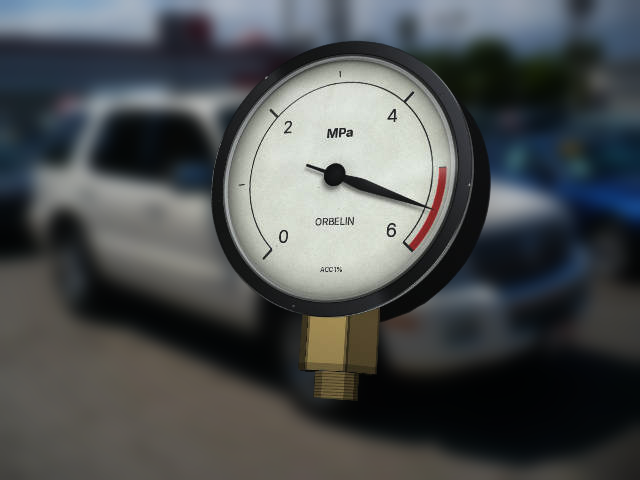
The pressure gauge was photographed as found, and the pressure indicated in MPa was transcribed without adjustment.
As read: 5.5 MPa
